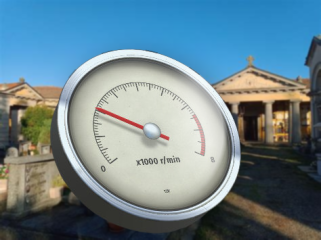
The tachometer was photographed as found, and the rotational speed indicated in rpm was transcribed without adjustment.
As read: 2000 rpm
